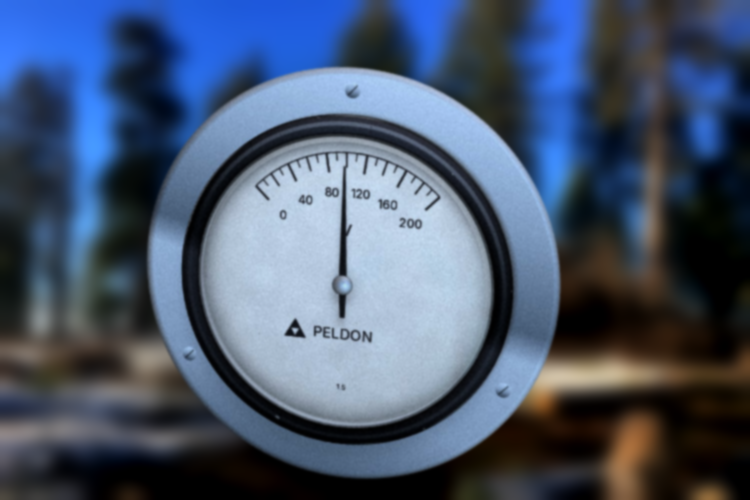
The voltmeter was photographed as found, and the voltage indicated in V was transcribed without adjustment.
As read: 100 V
